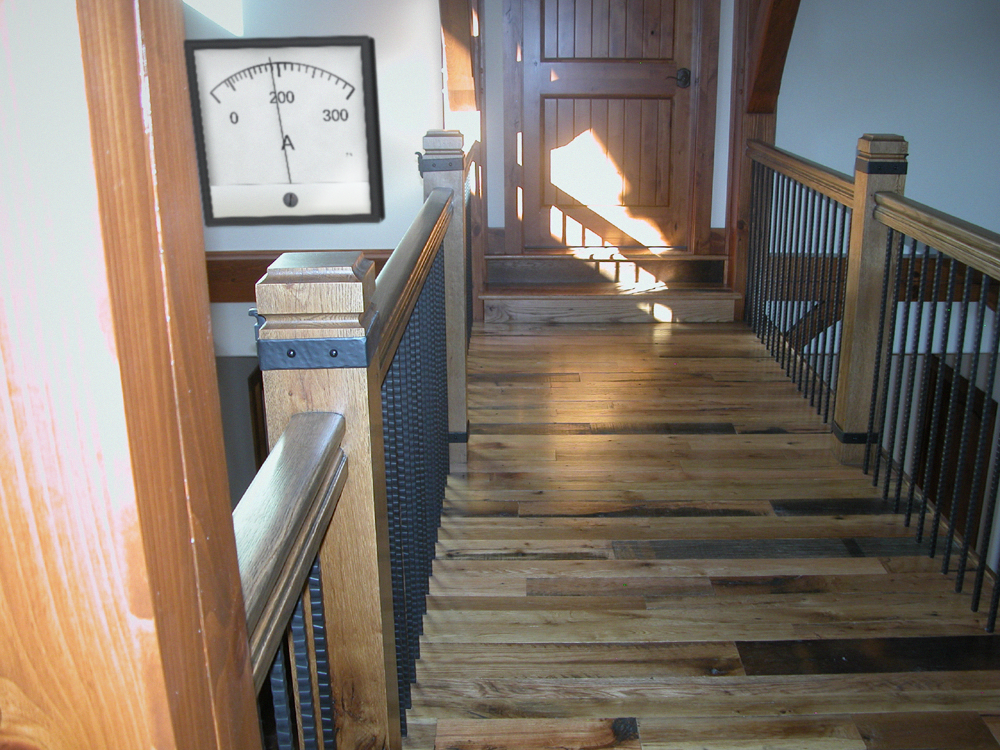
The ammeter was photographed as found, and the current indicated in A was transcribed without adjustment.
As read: 190 A
